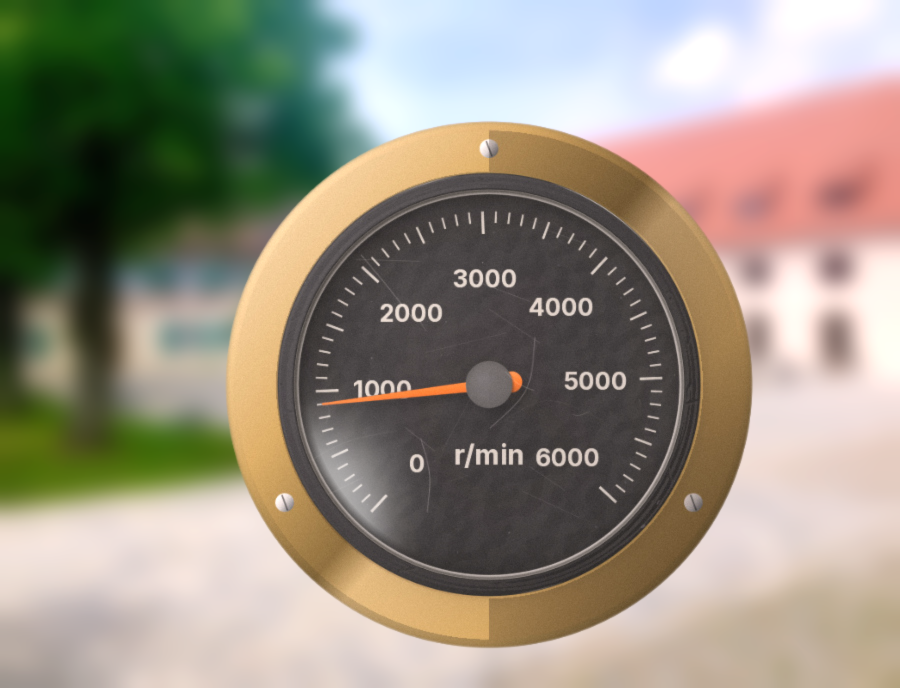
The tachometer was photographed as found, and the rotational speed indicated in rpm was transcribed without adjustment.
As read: 900 rpm
